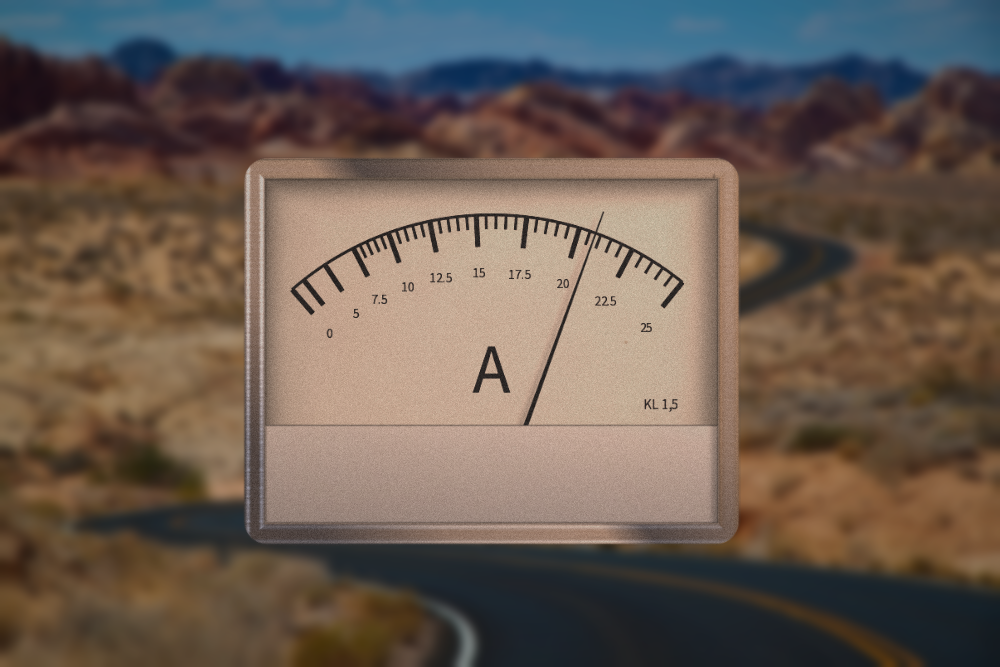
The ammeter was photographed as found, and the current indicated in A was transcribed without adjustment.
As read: 20.75 A
